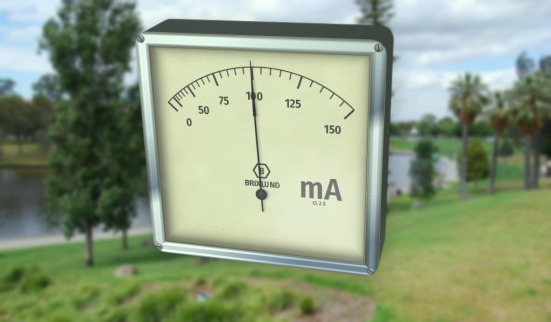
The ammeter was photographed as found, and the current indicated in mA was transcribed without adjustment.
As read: 100 mA
